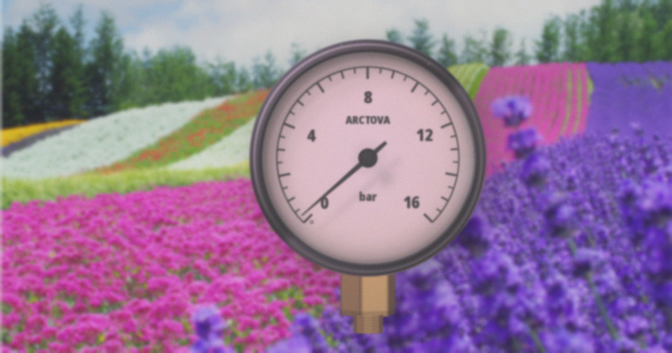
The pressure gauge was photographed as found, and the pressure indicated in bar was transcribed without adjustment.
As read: 0.25 bar
